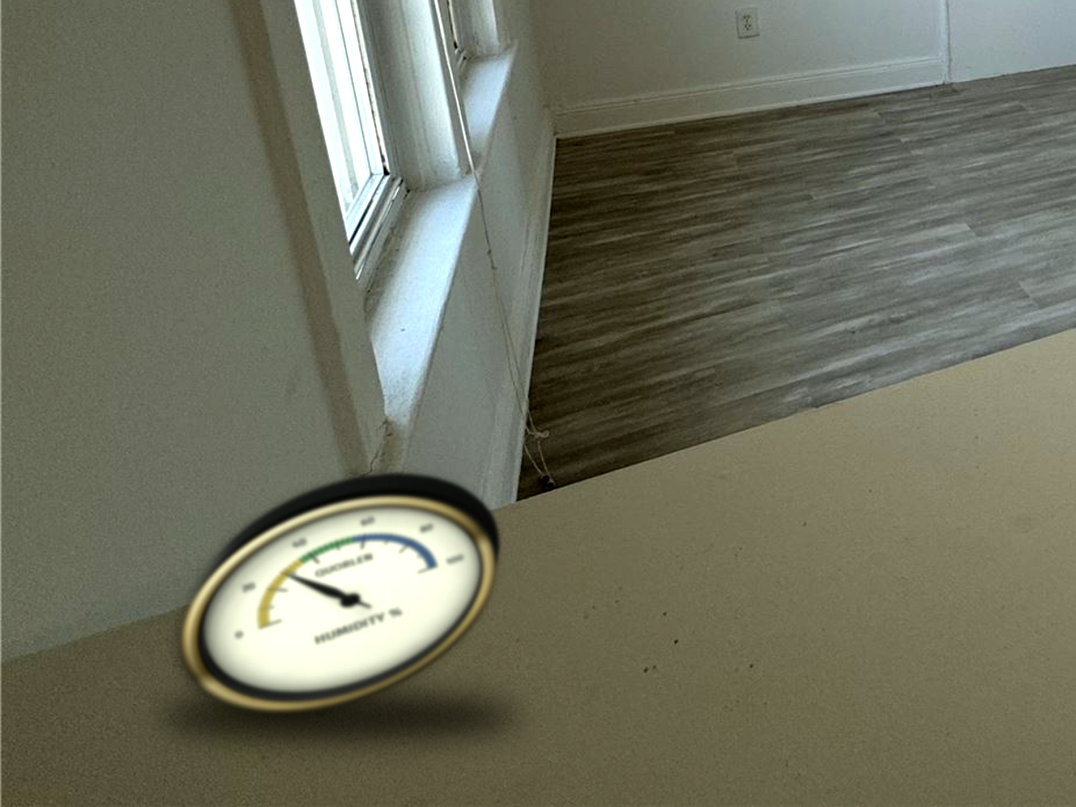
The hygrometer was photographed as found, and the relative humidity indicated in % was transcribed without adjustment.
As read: 30 %
